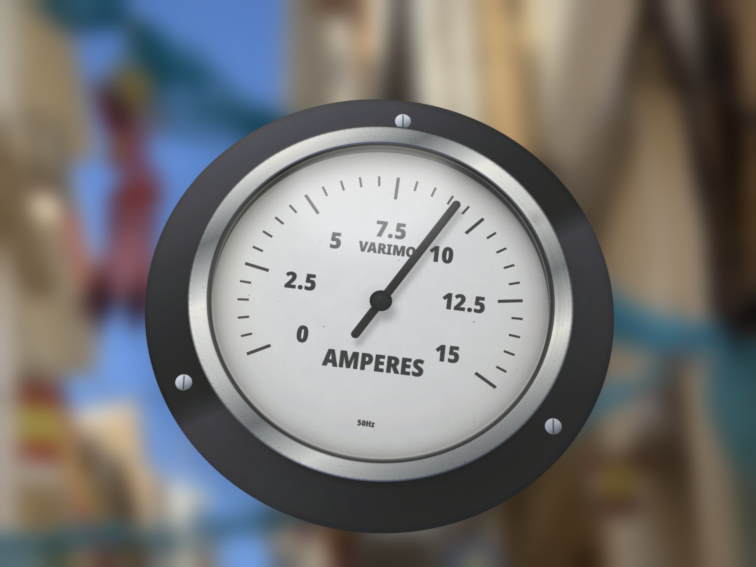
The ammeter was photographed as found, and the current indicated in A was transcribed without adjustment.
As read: 9.25 A
